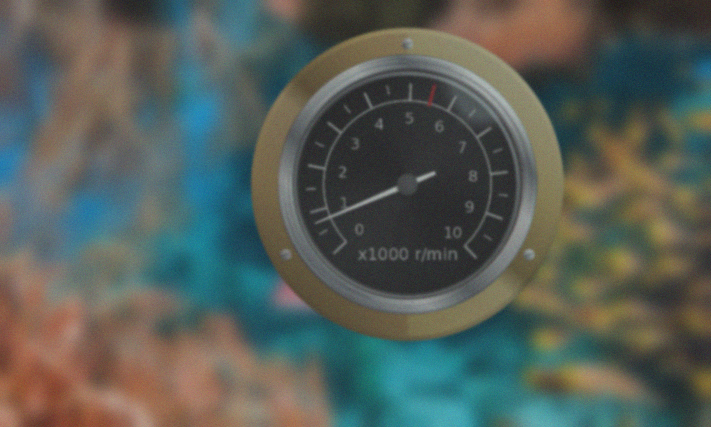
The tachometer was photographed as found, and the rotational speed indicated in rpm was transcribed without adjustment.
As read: 750 rpm
